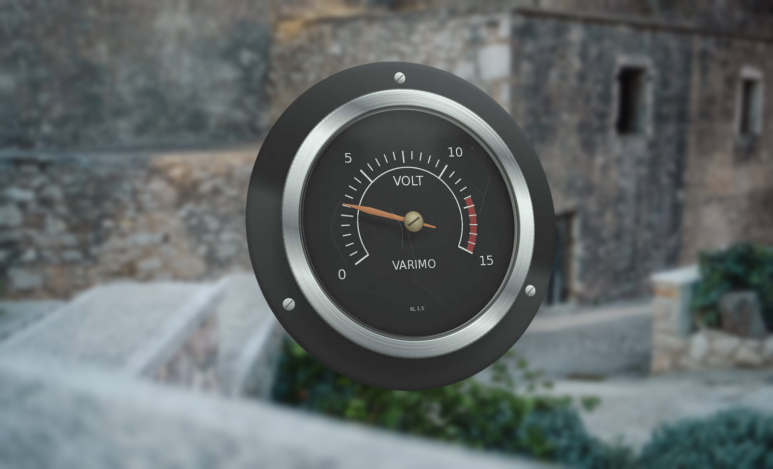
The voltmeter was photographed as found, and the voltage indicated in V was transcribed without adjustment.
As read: 3 V
